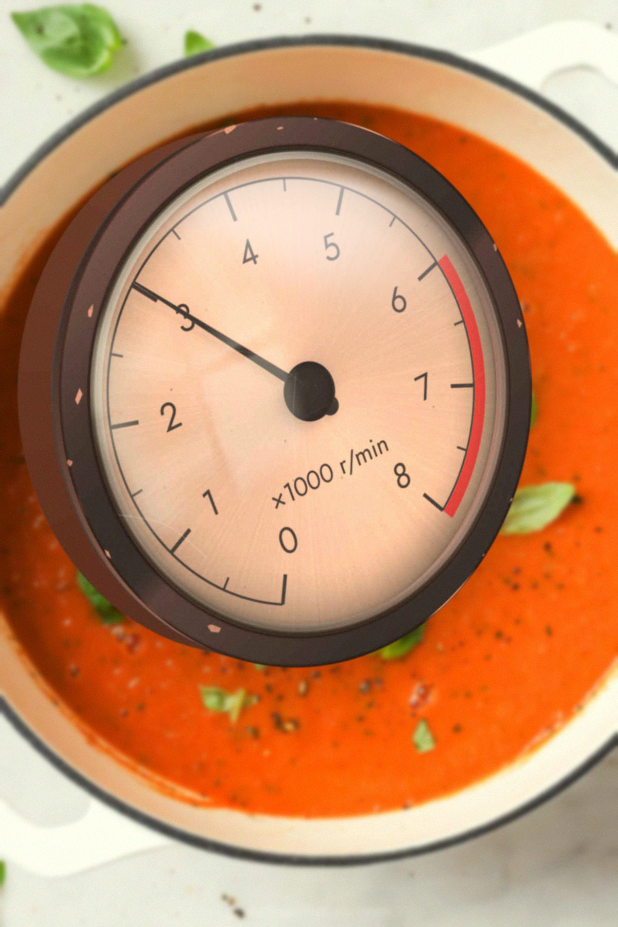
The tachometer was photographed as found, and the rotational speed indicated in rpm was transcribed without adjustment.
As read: 3000 rpm
